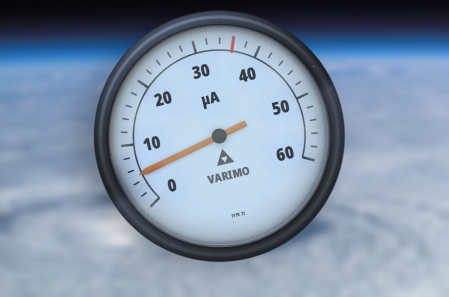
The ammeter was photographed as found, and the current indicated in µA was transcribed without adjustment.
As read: 5 µA
